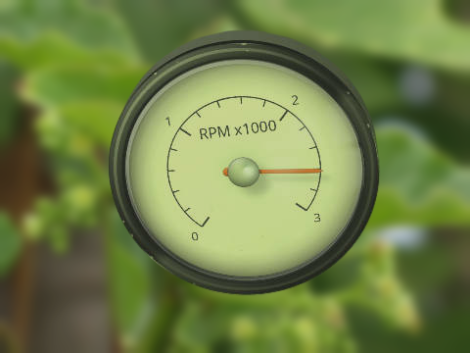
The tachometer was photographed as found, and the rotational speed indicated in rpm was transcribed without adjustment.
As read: 2600 rpm
